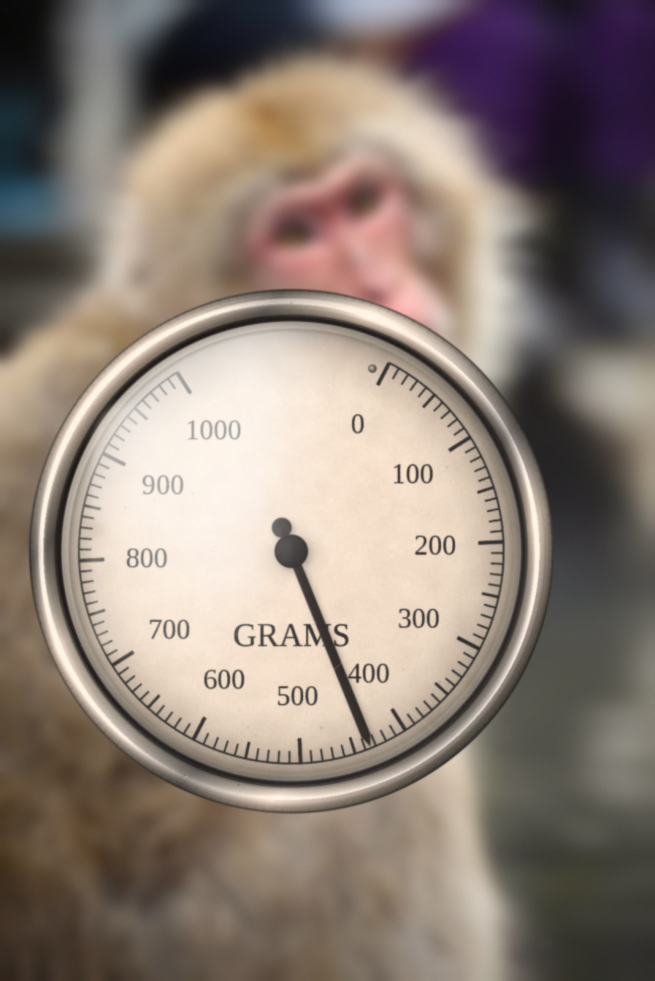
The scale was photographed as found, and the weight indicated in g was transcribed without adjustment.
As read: 435 g
